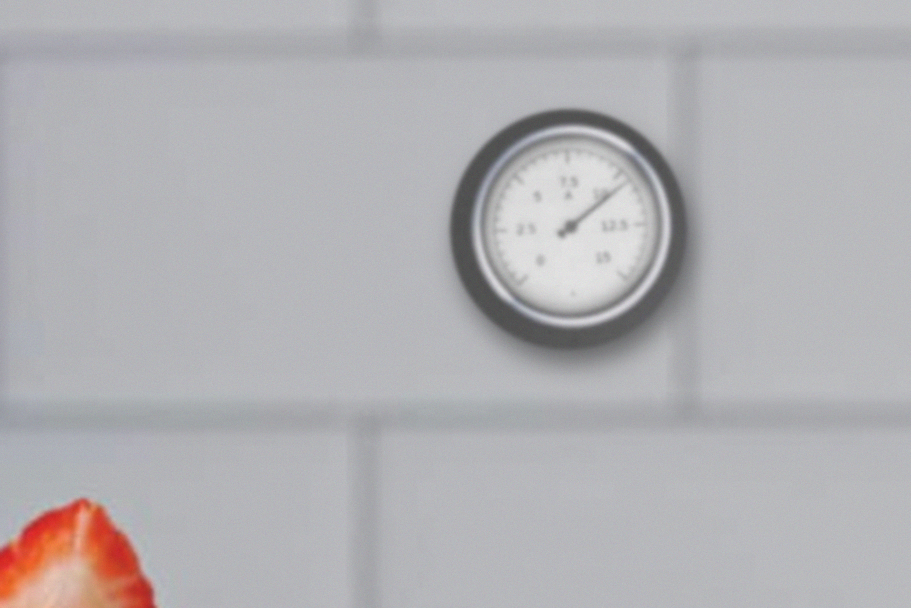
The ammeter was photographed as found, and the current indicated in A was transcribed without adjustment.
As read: 10.5 A
